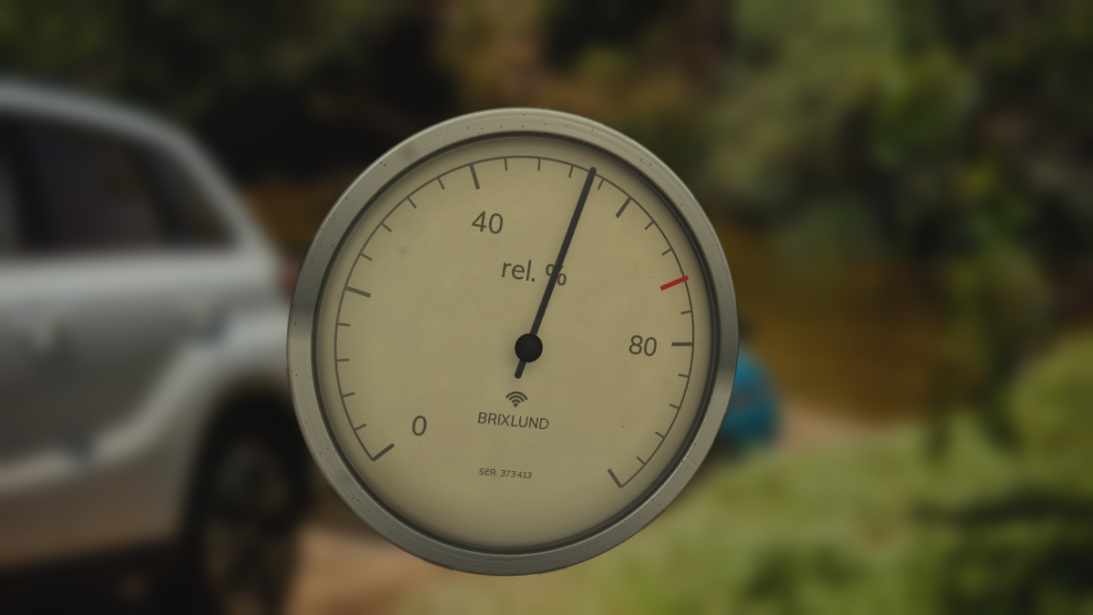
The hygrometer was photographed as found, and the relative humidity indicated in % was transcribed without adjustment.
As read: 54 %
